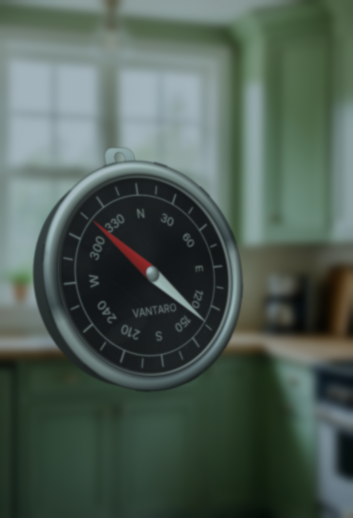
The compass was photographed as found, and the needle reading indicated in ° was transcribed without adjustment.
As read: 315 °
